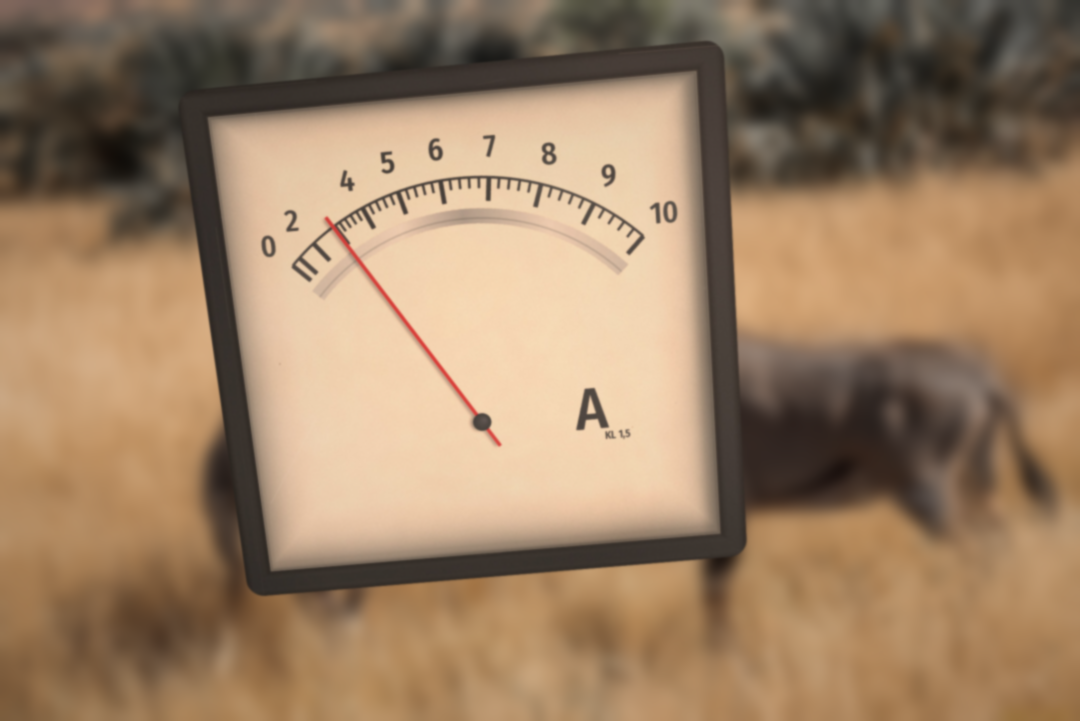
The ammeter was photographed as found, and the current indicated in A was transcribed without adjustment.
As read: 3 A
